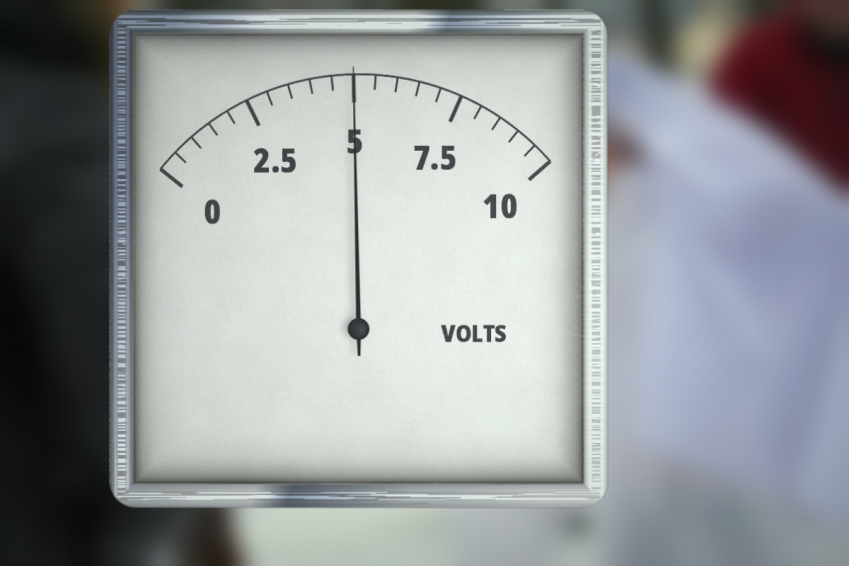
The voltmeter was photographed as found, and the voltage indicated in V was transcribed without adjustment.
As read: 5 V
